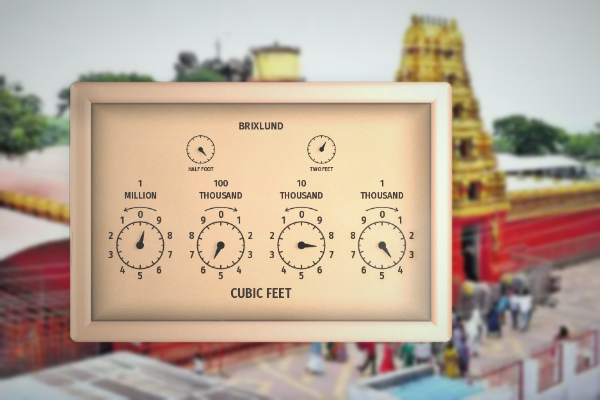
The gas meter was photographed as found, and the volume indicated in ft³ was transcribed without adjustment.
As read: 957400 ft³
